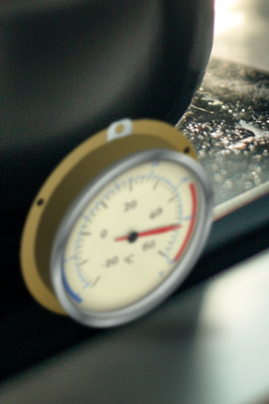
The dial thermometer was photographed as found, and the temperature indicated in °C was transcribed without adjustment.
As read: 50 °C
